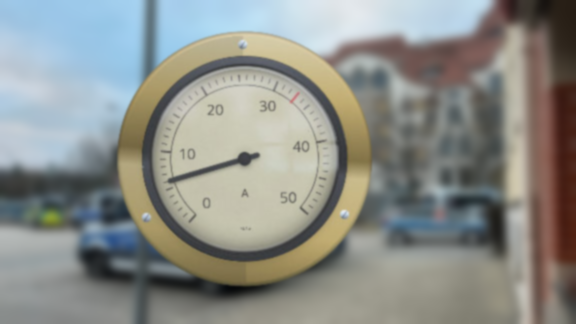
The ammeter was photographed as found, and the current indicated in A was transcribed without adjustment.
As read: 6 A
